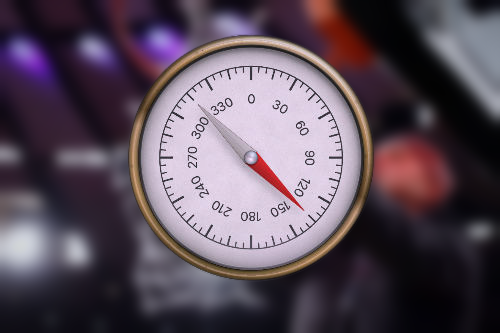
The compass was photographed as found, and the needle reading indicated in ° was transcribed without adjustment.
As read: 135 °
